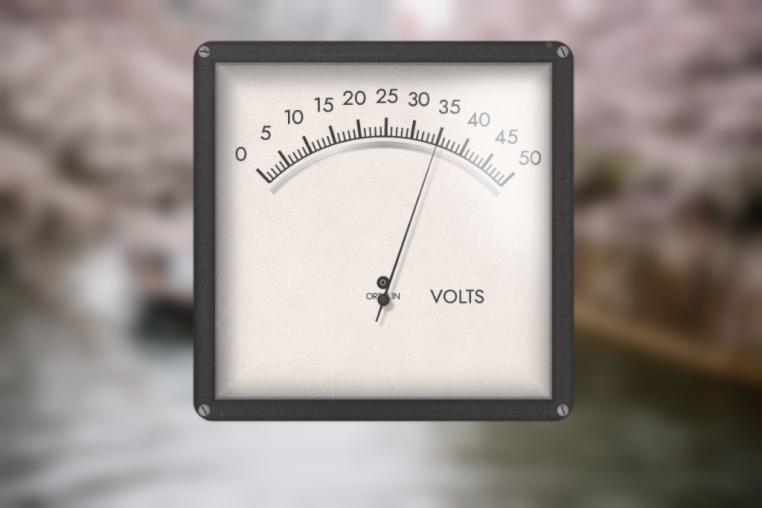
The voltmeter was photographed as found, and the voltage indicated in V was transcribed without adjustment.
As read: 35 V
